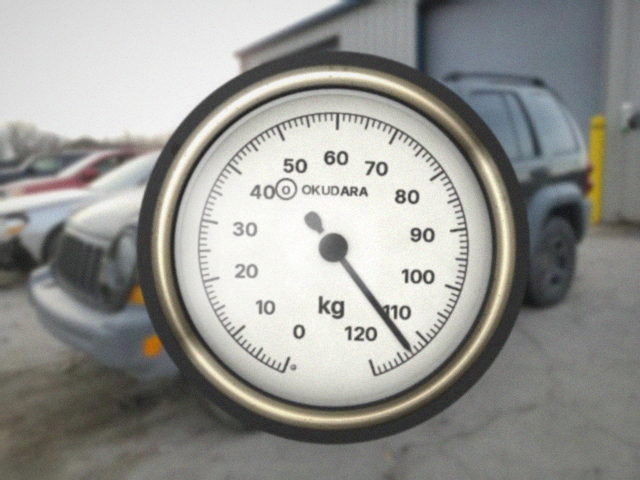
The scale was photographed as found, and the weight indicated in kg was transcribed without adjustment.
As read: 113 kg
